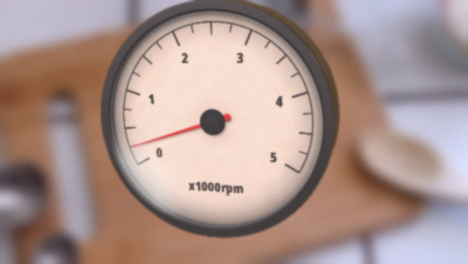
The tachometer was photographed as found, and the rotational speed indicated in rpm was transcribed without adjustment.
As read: 250 rpm
